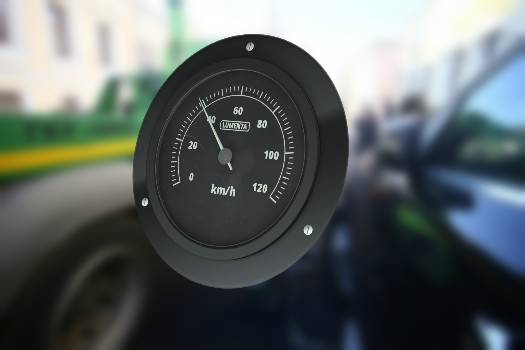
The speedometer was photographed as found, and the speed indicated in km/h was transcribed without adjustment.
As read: 40 km/h
